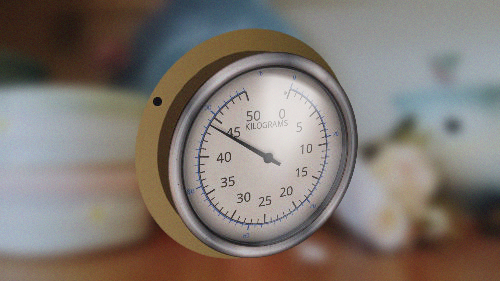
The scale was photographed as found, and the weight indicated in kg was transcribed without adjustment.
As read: 44 kg
